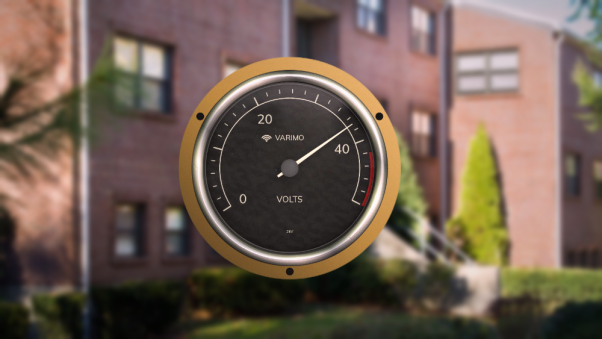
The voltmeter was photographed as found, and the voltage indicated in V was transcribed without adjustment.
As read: 37 V
